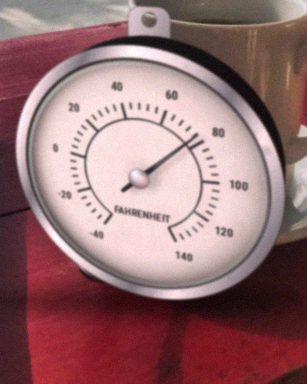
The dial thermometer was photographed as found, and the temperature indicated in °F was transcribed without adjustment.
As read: 76 °F
